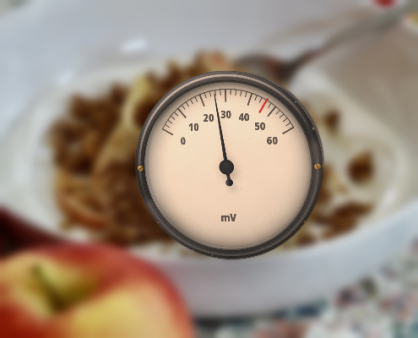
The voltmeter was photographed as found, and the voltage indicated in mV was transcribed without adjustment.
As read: 26 mV
